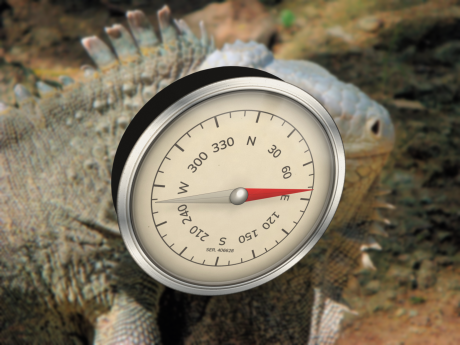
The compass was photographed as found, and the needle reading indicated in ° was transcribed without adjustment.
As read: 80 °
